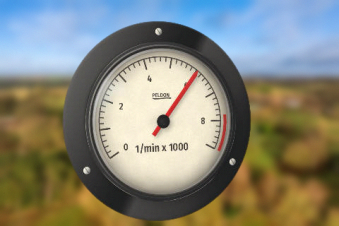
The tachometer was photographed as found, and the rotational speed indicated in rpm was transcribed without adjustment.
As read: 6000 rpm
